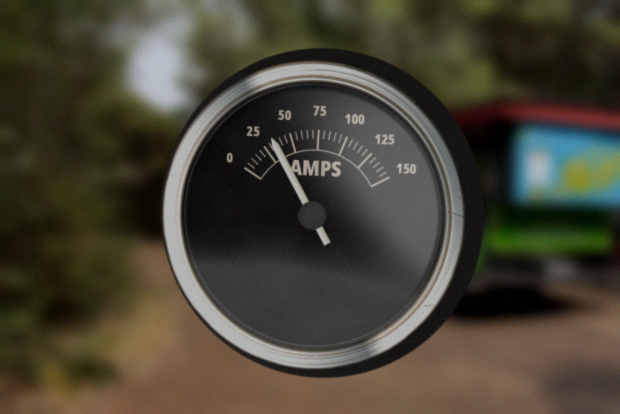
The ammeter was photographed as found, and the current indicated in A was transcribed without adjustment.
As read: 35 A
